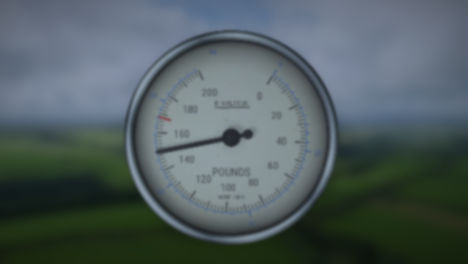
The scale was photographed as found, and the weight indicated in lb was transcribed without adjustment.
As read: 150 lb
